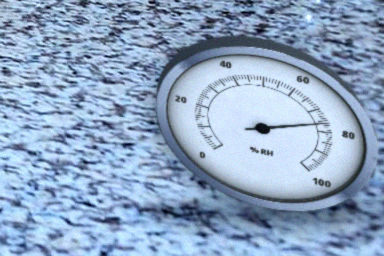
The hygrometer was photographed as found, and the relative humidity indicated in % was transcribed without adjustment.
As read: 75 %
